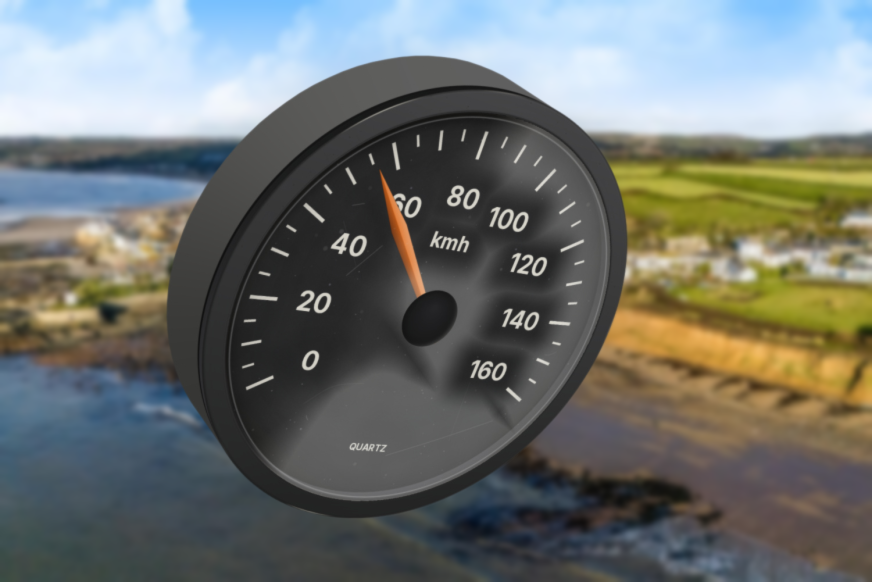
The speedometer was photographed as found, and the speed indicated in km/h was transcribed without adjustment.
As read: 55 km/h
